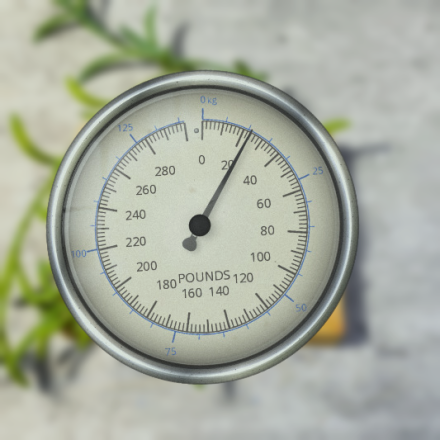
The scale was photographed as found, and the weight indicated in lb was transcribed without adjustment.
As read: 24 lb
